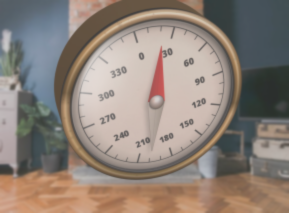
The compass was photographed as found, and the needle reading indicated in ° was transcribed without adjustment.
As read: 20 °
